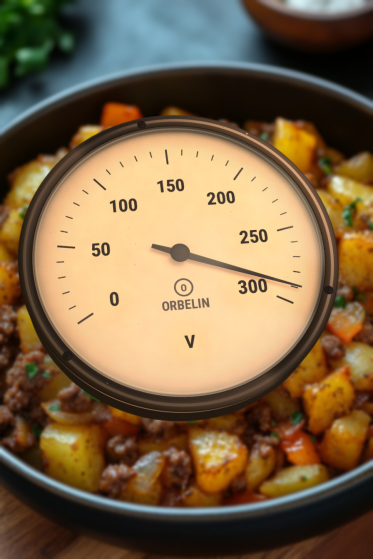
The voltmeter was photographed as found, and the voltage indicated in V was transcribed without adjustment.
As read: 290 V
